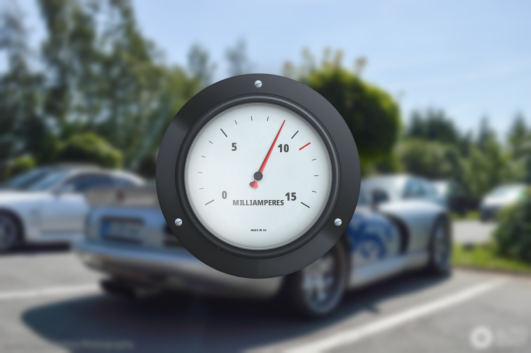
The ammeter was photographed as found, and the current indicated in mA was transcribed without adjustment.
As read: 9 mA
